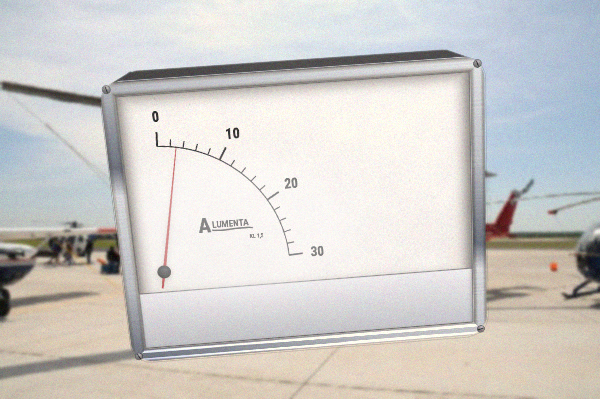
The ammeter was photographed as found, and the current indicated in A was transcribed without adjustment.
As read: 3 A
